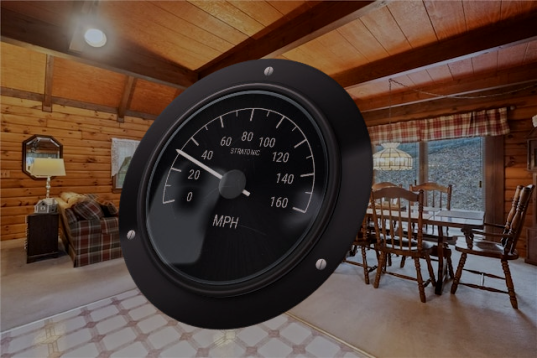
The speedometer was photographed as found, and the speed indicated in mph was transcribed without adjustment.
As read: 30 mph
